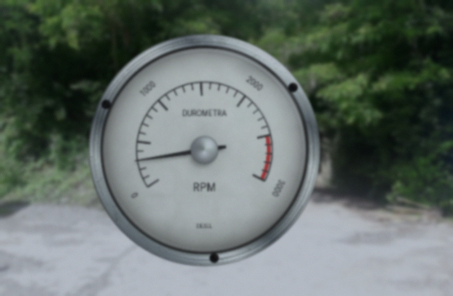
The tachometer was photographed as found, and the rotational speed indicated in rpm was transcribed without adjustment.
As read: 300 rpm
